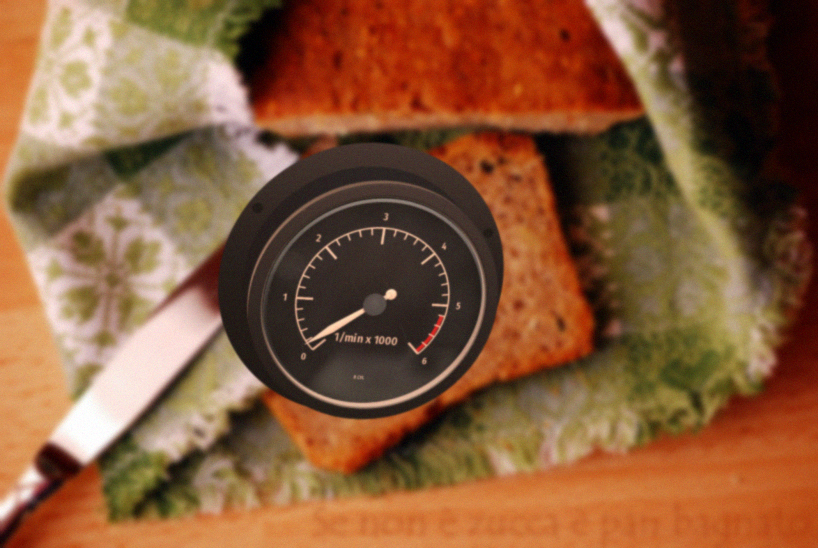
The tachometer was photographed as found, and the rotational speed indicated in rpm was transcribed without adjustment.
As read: 200 rpm
